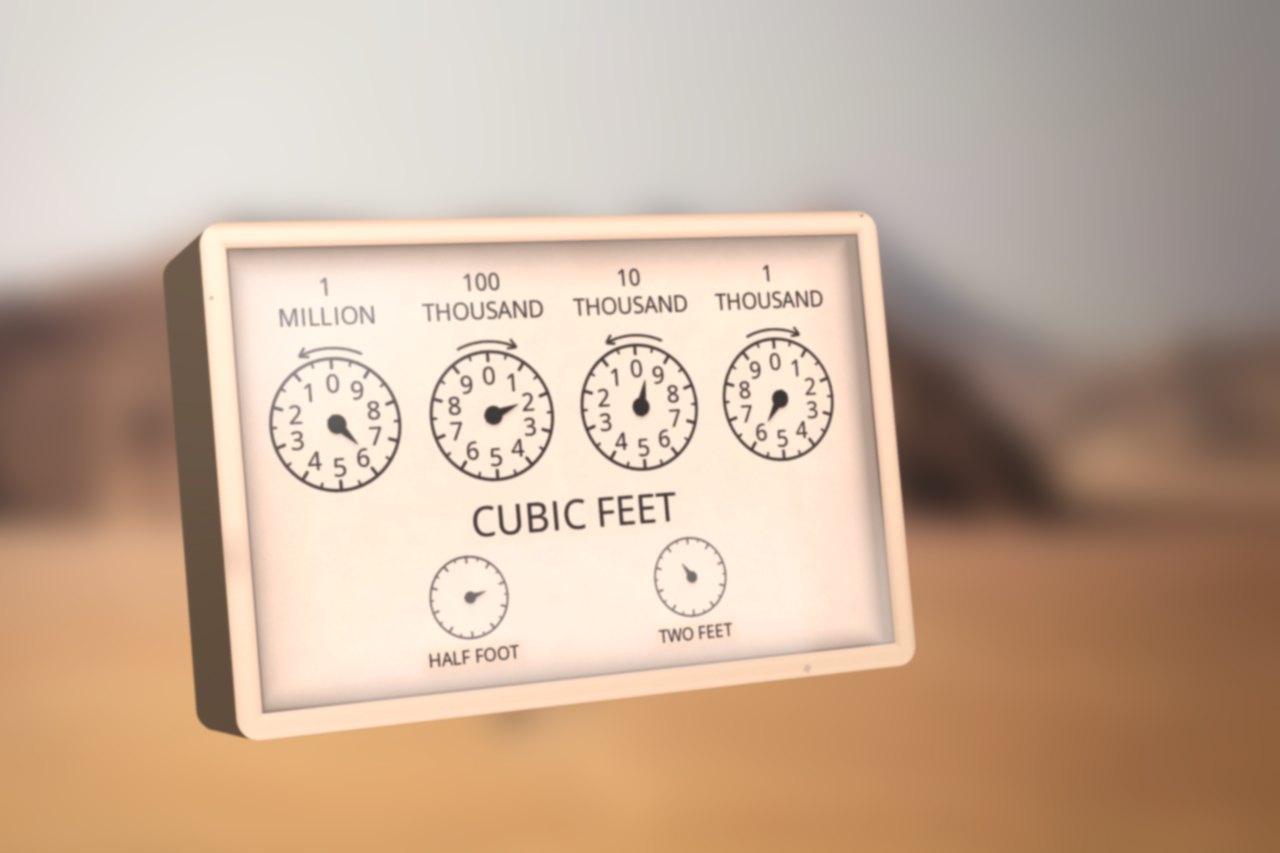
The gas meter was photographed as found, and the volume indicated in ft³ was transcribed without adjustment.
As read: 619600 ft³
